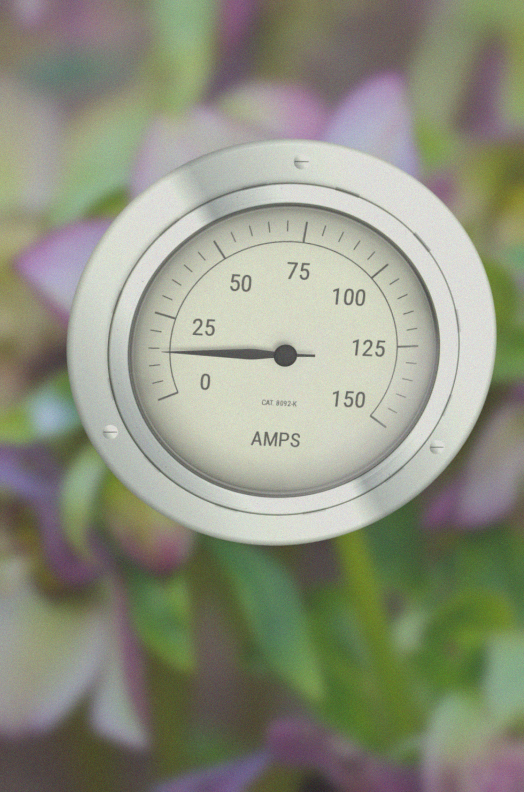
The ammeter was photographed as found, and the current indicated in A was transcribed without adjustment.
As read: 15 A
